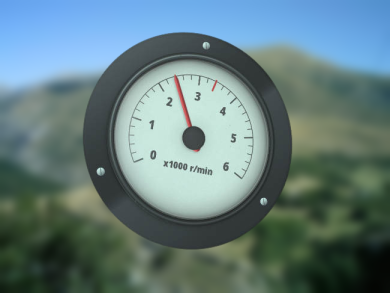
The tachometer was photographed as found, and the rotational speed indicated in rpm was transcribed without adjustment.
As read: 2400 rpm
